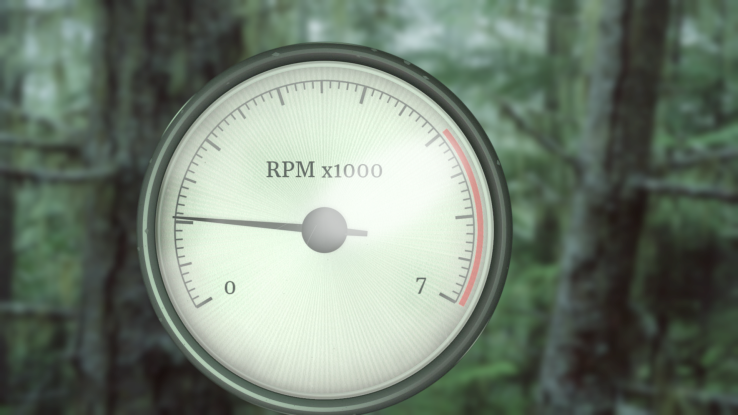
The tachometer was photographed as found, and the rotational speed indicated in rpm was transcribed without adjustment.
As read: 1050 rpm
